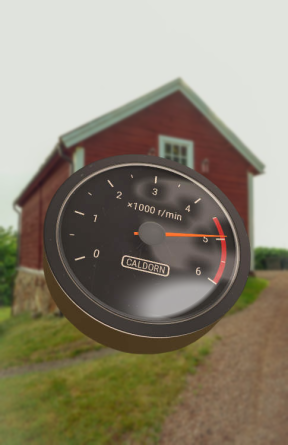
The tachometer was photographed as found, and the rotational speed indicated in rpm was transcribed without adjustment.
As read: 5000 rpm
